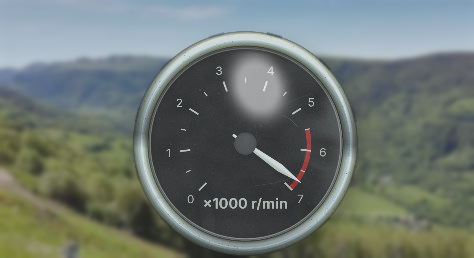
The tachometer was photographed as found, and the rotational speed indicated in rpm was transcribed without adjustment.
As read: 6750 rpm
